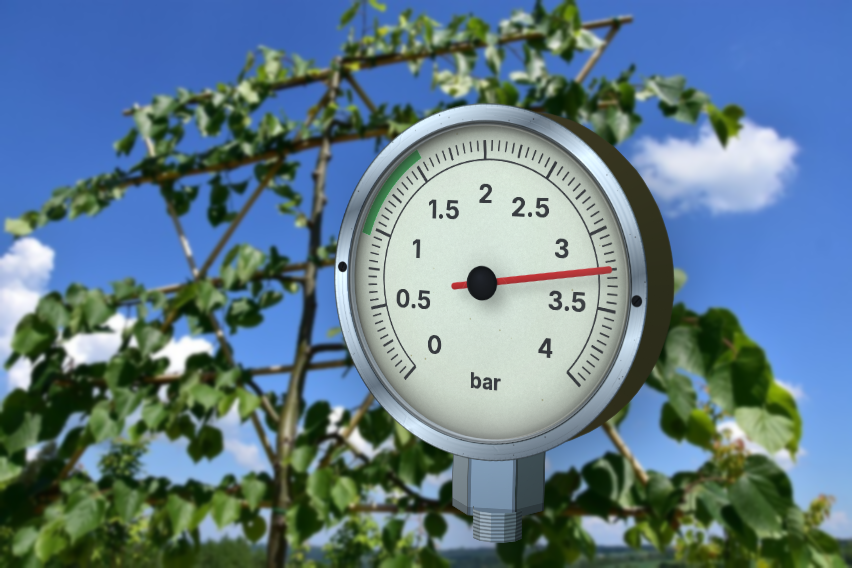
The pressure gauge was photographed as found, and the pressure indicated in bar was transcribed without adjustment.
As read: 3.25 bar
